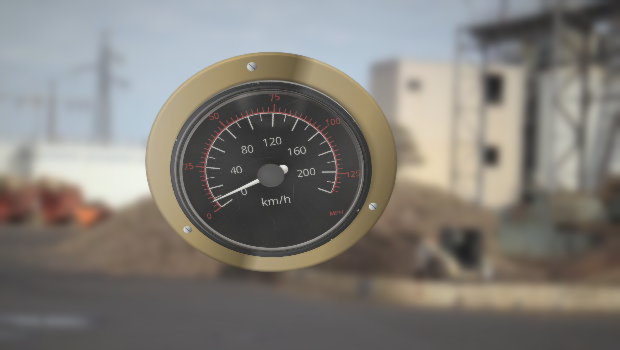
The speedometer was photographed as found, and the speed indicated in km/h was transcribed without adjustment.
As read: 10 km/h
